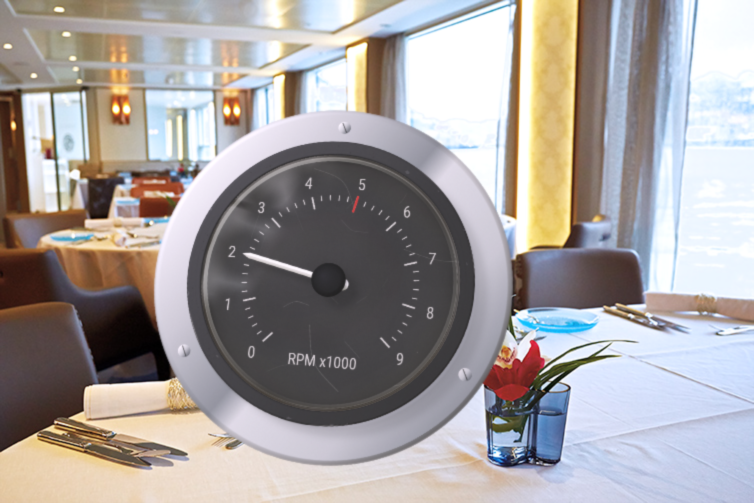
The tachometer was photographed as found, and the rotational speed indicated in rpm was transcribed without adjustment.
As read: 2000 rpm
